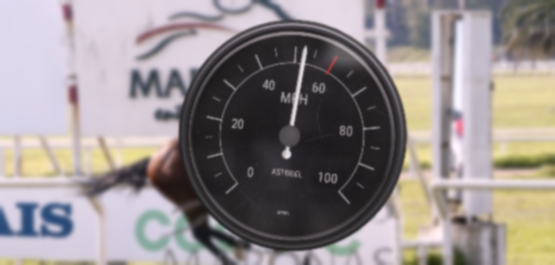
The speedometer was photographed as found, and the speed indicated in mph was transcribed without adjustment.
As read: 52.5 mph
